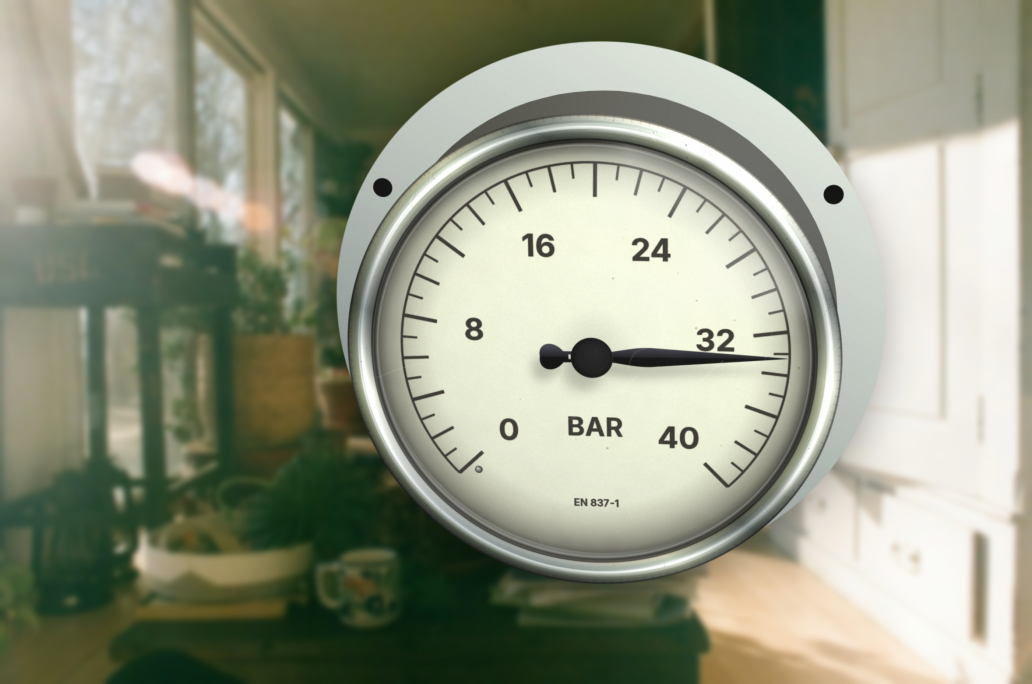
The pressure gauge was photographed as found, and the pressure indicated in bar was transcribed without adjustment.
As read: 33 bar
